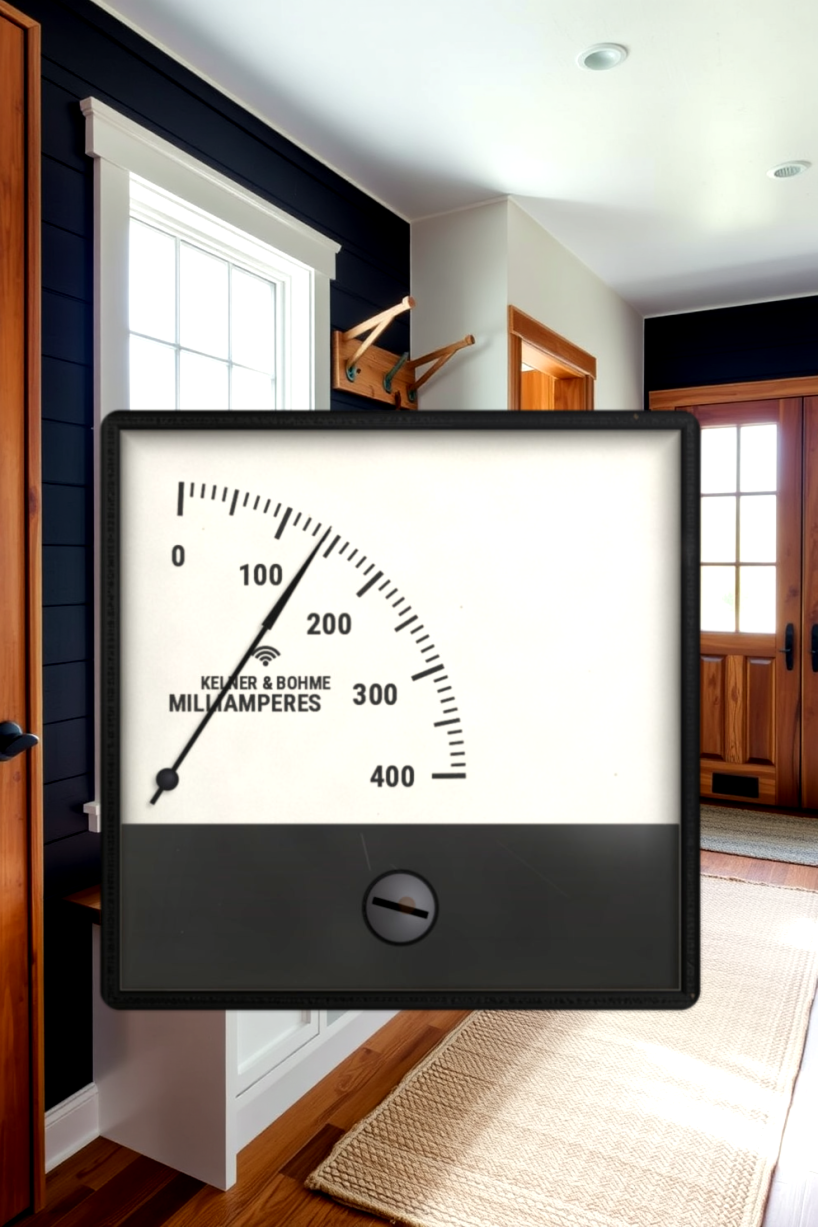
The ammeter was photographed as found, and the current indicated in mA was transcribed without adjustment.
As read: 140 mA
